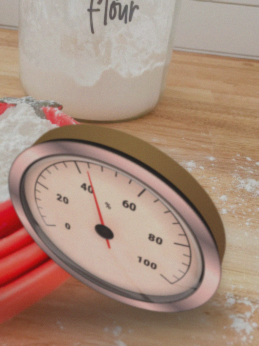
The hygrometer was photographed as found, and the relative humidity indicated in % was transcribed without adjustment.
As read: 44 %
